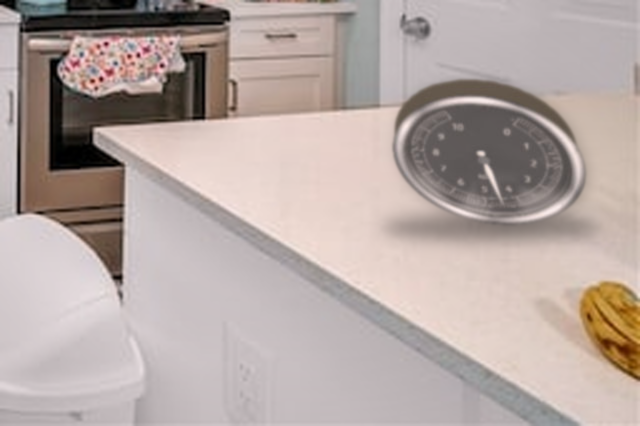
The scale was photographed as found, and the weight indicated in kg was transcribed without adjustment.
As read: 4.5 kg
